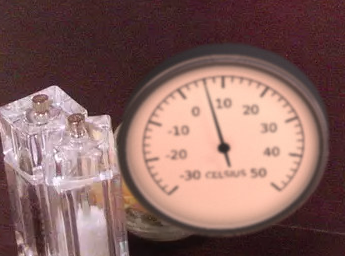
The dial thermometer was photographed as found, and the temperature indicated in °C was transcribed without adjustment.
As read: 6 °C
